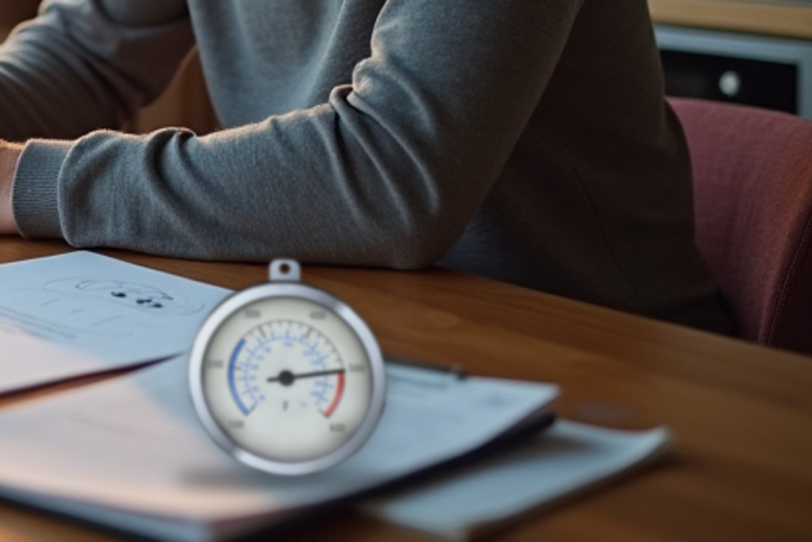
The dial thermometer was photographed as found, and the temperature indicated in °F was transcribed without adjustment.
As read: 500 °F
